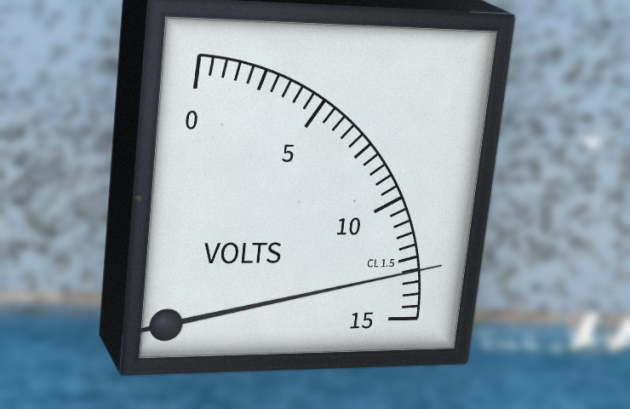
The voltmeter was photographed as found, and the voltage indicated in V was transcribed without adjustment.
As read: 13 V
